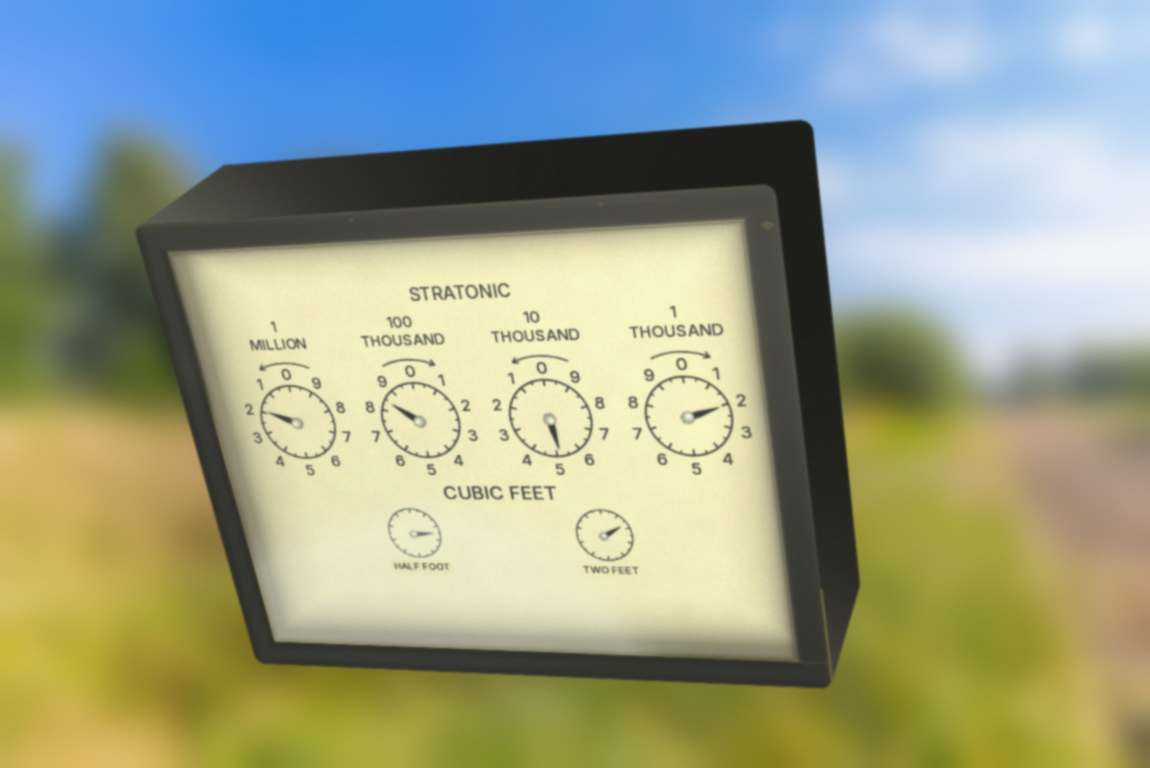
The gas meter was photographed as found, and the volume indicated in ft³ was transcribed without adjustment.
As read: 185200 ft³
